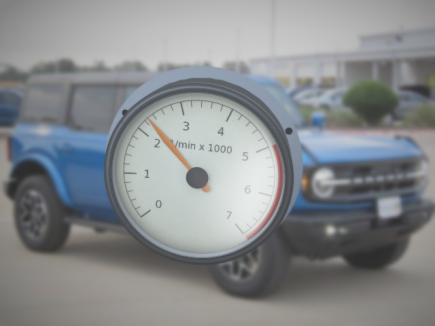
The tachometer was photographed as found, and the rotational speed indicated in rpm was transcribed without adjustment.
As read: 2300 rpm
